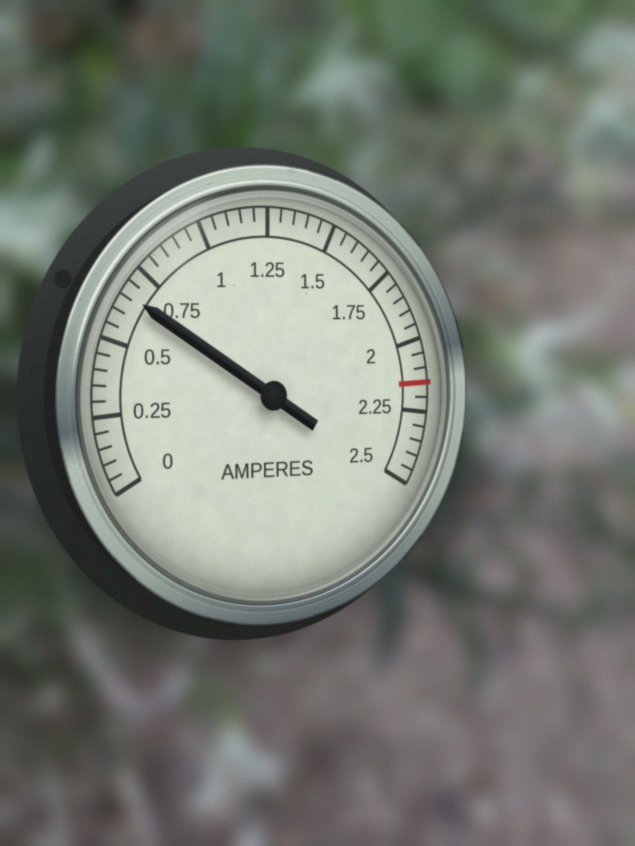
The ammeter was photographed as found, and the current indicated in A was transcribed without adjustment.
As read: 0.65 A
